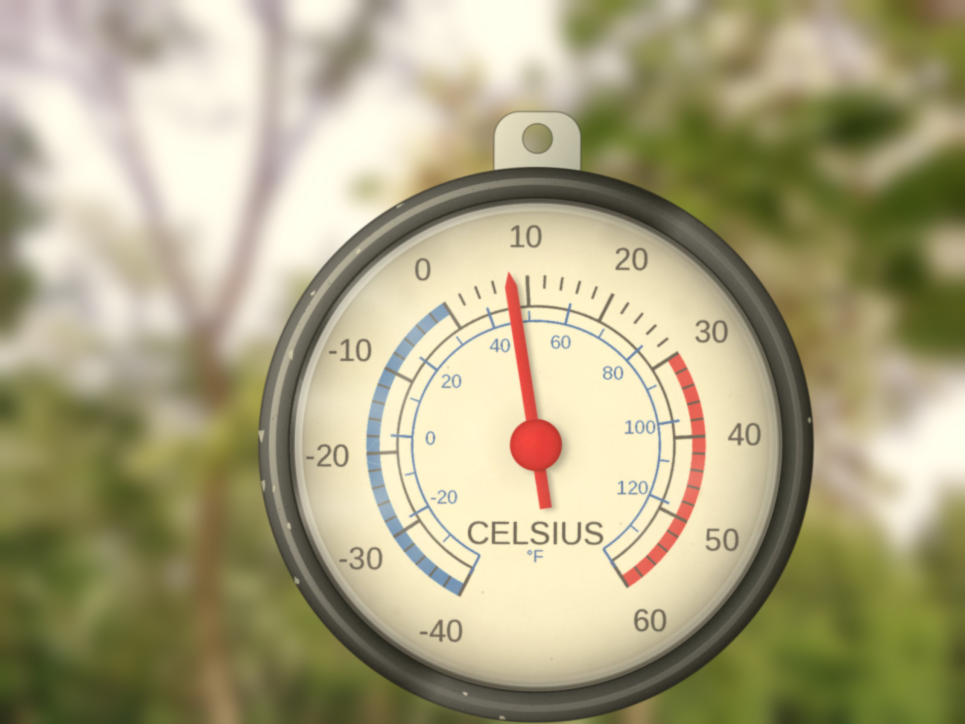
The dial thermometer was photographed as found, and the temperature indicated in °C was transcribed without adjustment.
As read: 8 °C
